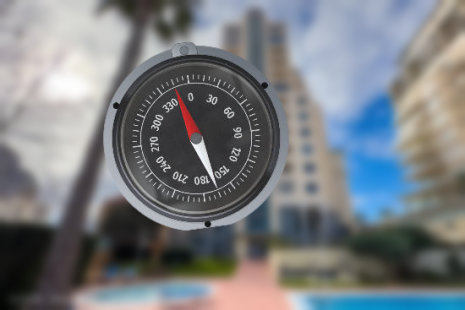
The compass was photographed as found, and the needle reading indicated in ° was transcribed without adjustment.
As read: 345 °
